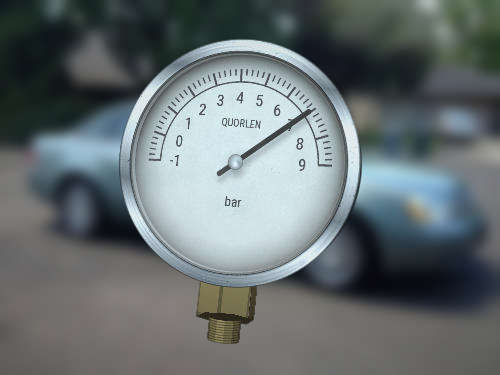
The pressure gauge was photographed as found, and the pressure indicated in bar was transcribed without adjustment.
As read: 7 bar
